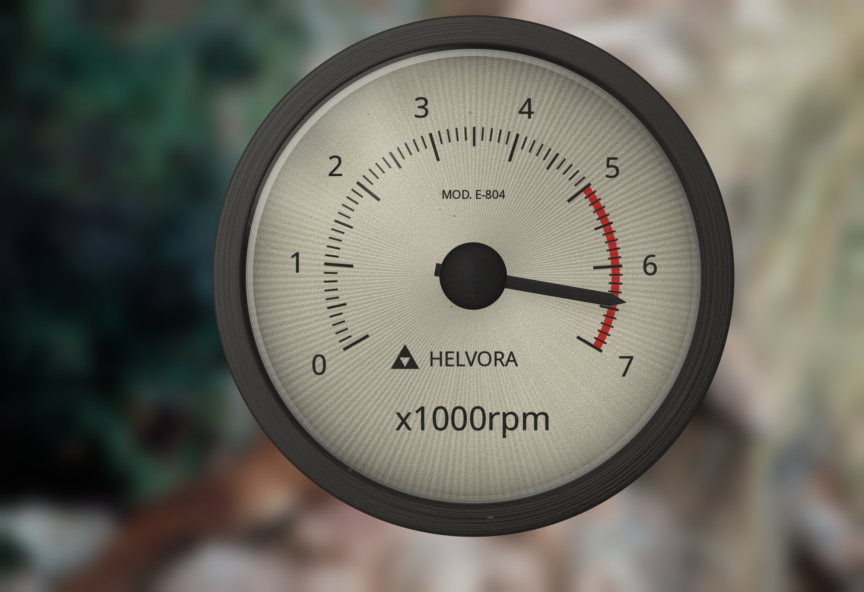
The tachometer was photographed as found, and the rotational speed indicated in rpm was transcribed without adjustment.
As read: 6400 rpm
